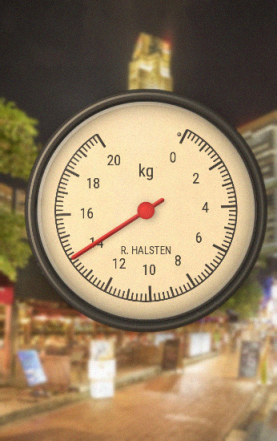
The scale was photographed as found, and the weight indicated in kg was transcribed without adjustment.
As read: 14 kg
